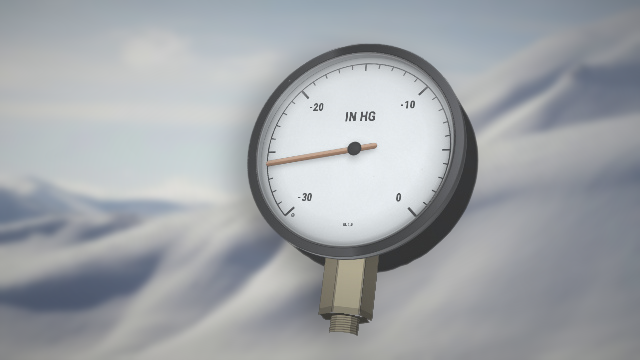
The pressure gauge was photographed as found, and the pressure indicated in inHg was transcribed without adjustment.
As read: -26 inHg
